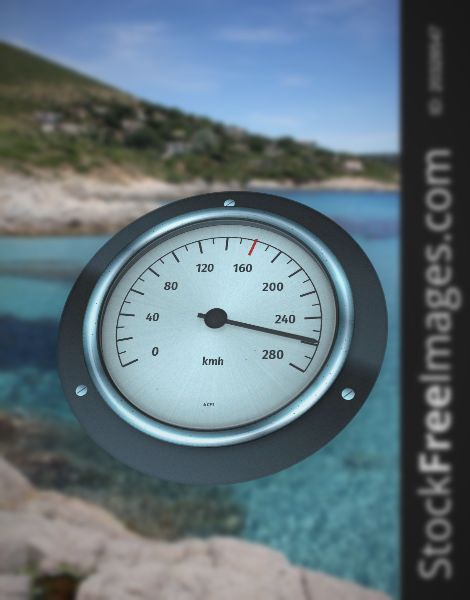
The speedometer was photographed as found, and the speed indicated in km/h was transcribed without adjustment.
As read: 260 km/h
